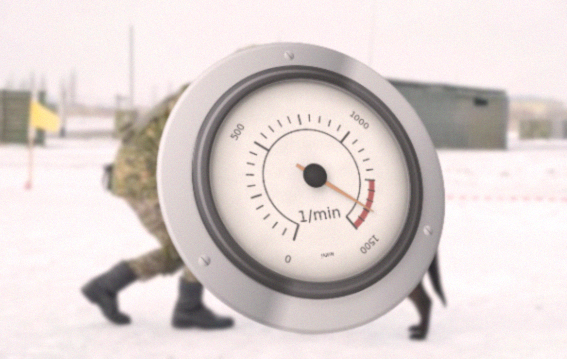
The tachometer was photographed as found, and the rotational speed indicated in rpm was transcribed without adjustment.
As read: 1400 rpm
